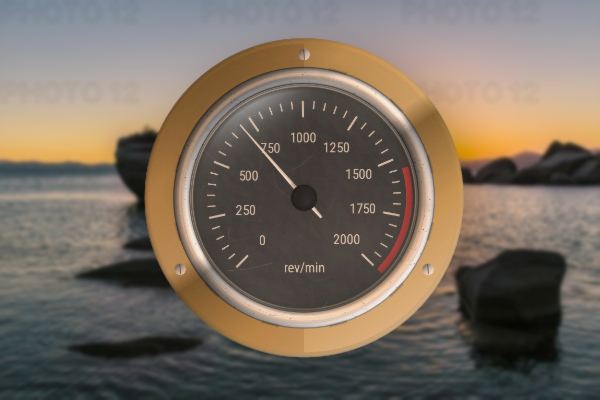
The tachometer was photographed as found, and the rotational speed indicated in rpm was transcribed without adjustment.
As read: 700 rpm
